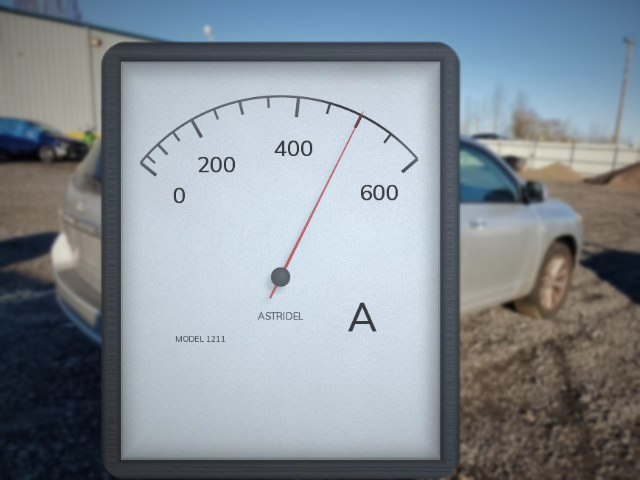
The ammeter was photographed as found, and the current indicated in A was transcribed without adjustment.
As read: 500 A
